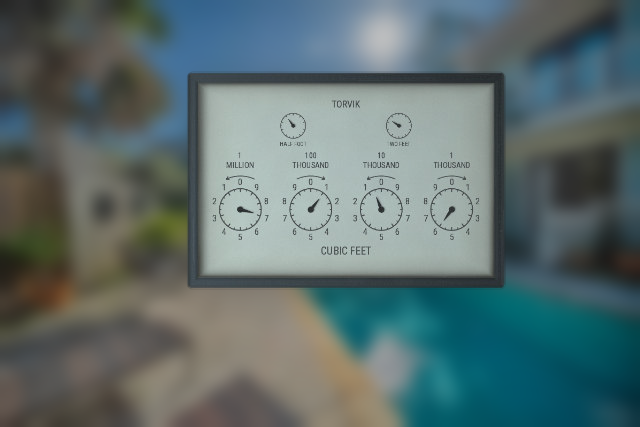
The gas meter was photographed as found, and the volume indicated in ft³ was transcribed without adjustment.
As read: 710600 ft³
